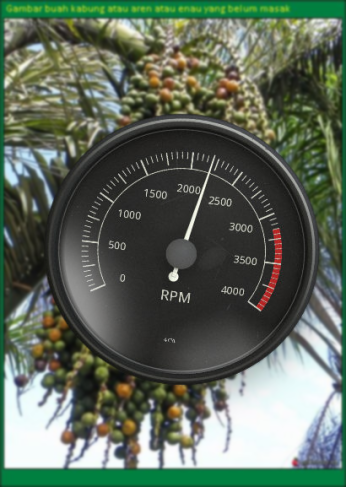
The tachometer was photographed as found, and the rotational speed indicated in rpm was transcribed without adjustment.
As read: 2200 rpm
